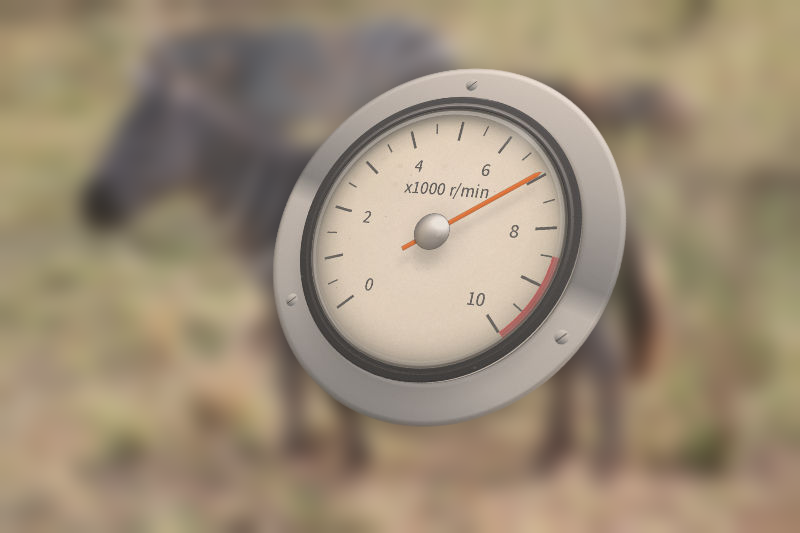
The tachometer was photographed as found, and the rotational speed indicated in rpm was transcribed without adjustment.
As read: 7000 rpm
